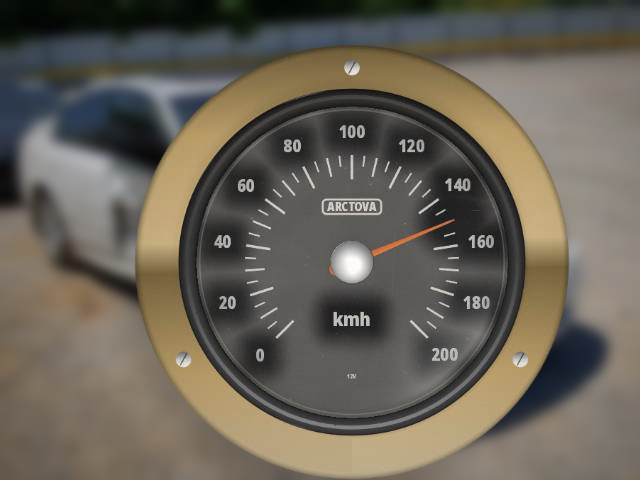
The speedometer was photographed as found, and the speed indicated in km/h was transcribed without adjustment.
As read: 150 km/h
